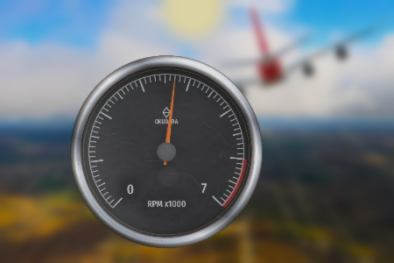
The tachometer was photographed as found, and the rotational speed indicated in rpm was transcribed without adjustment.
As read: 3700 rpm
